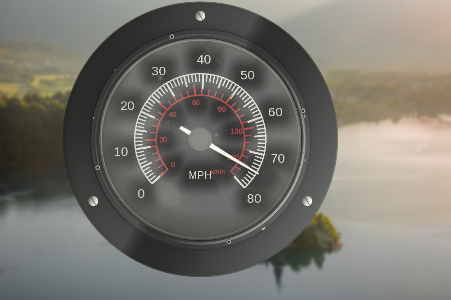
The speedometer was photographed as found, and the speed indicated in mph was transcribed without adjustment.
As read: 75 mph
